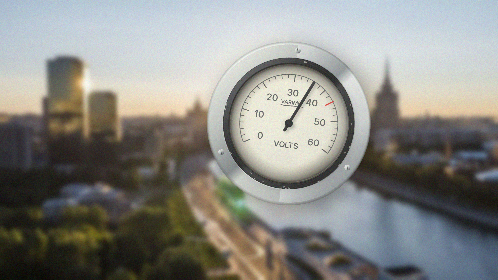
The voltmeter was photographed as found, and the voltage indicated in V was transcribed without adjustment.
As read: 36 V
